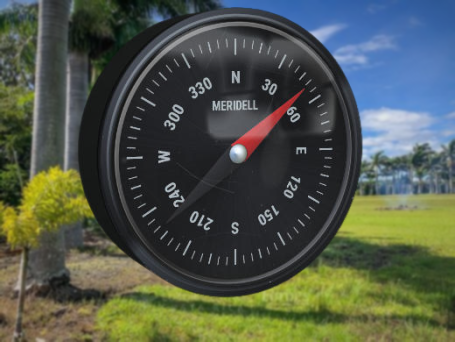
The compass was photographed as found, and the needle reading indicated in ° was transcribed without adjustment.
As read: 50 °
